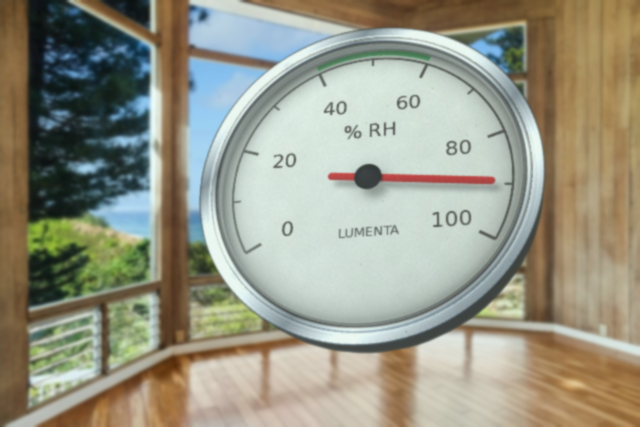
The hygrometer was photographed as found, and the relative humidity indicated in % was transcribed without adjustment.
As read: 90 %
